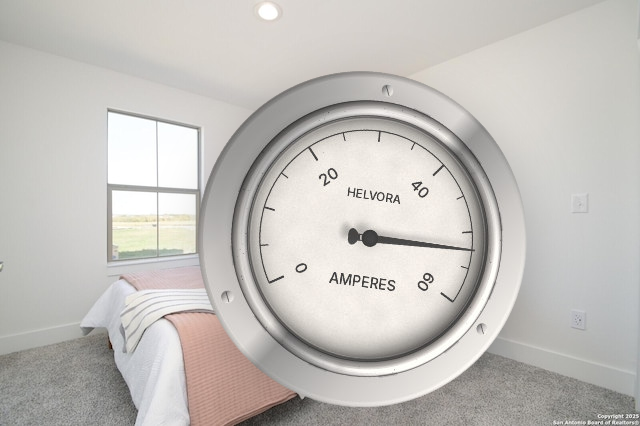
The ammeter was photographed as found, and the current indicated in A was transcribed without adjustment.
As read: 52.5 A
